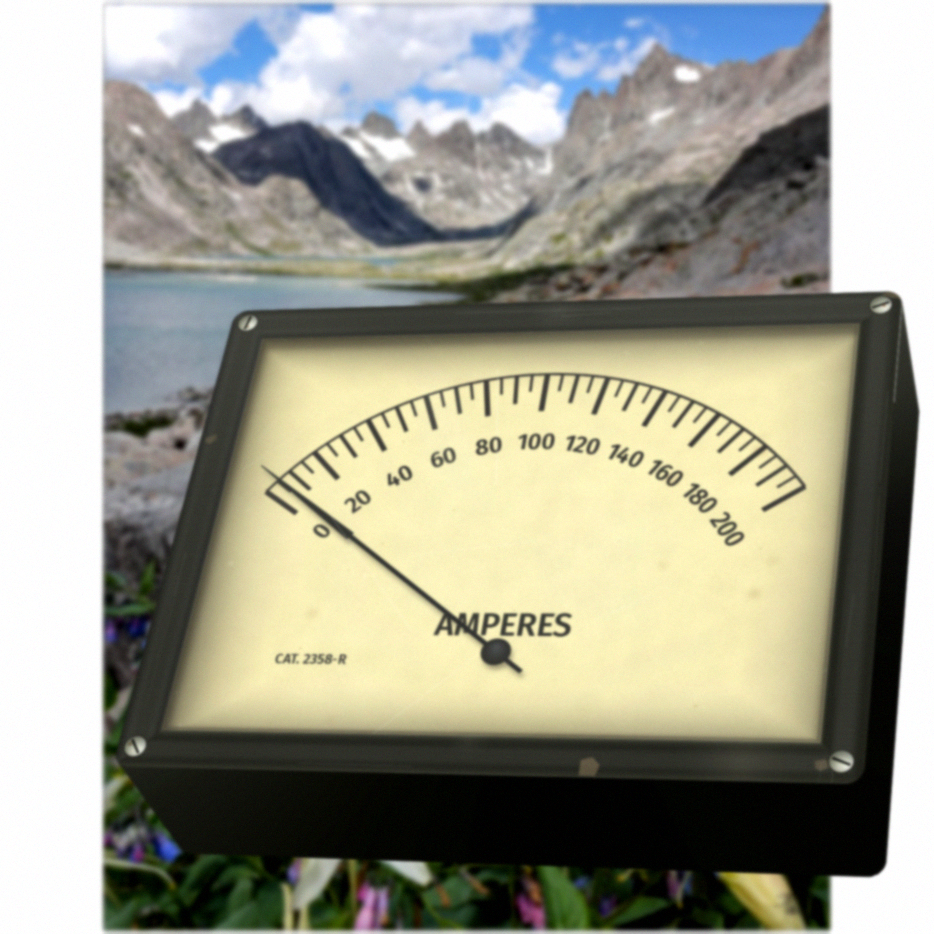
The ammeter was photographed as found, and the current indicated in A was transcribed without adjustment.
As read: 5 A
